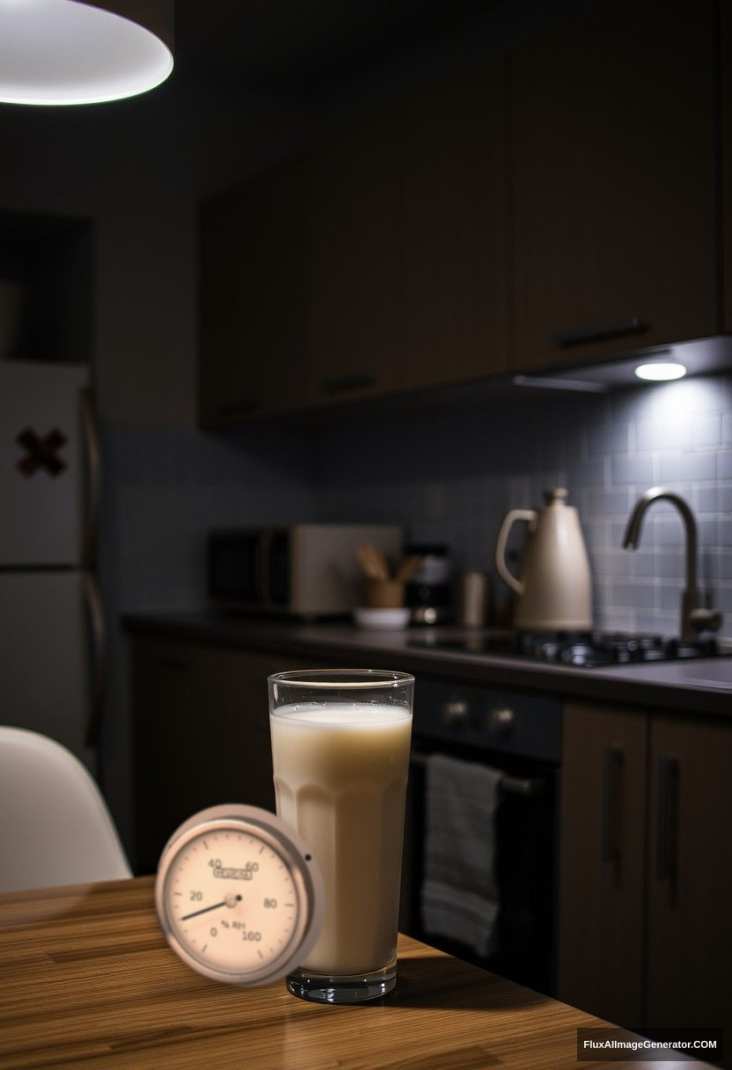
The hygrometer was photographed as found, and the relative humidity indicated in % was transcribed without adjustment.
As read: 12 %
